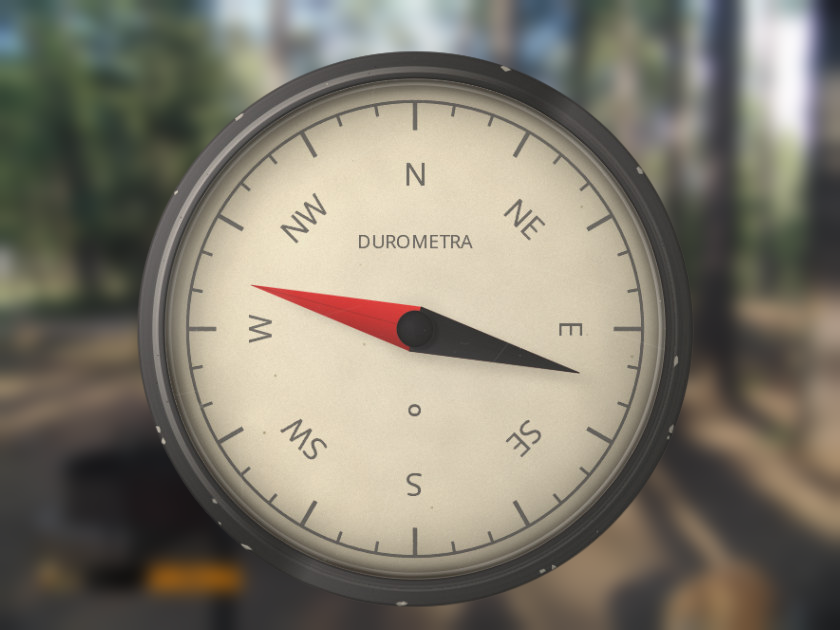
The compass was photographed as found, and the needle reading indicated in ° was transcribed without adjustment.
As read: 285 °
